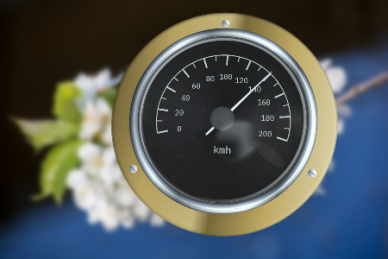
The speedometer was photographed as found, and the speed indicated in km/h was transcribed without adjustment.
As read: 140 km/h
